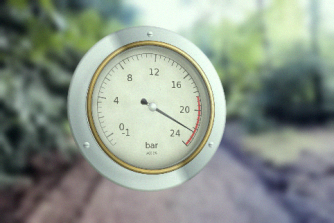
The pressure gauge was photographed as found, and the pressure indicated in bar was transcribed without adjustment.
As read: 22.5 bar
